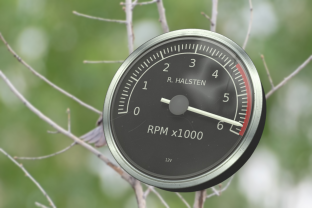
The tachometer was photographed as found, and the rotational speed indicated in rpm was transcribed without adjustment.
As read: 5800 rpm
